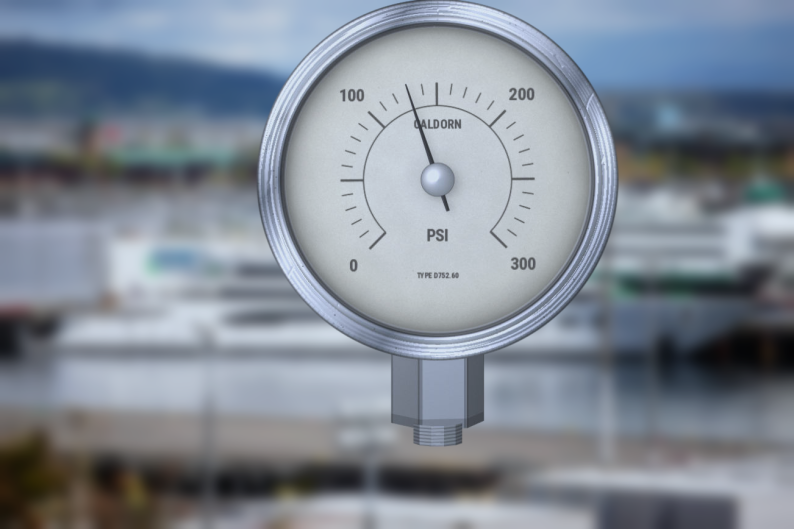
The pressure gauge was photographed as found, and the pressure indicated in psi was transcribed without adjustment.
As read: 130 psi
